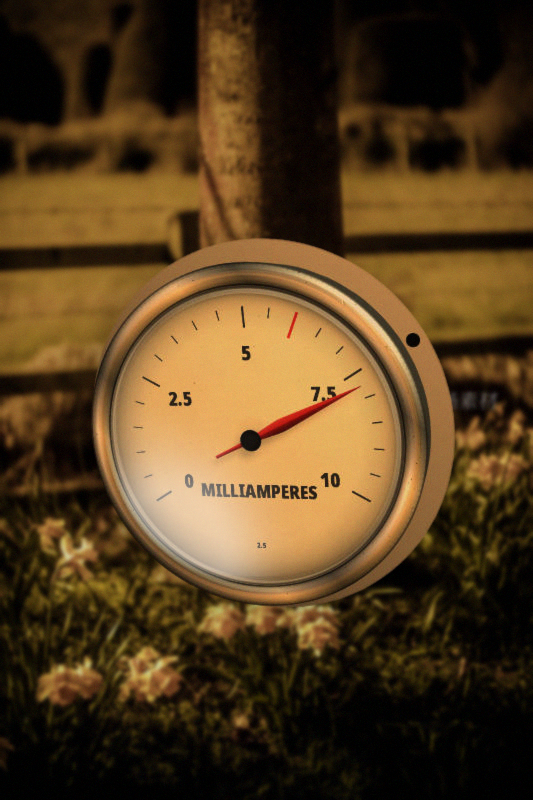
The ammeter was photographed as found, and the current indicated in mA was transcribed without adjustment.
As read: 7.75 mA
